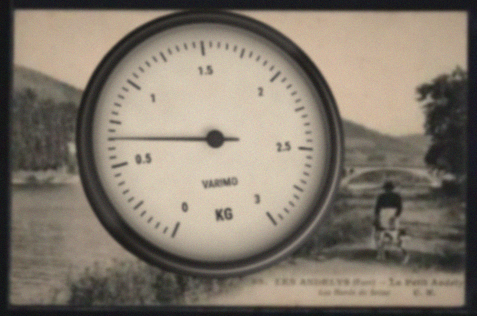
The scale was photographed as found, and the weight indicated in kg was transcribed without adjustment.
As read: 0.65 kg
